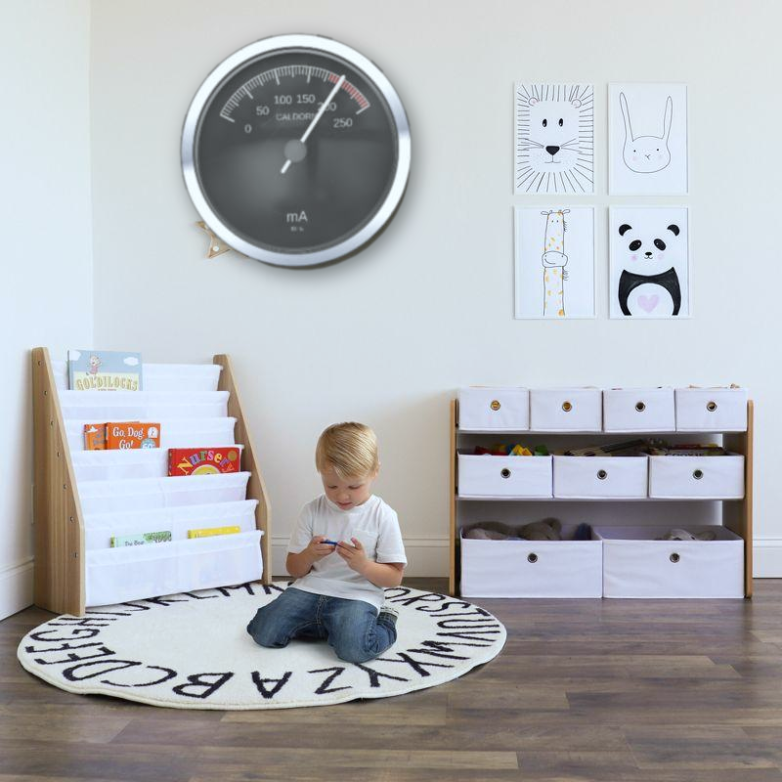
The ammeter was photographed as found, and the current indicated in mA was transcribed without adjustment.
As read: 200 mA
